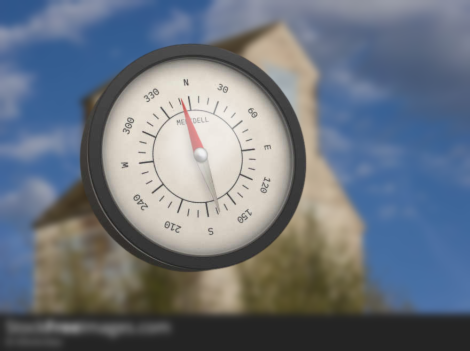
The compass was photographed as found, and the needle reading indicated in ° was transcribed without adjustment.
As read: 350 °
